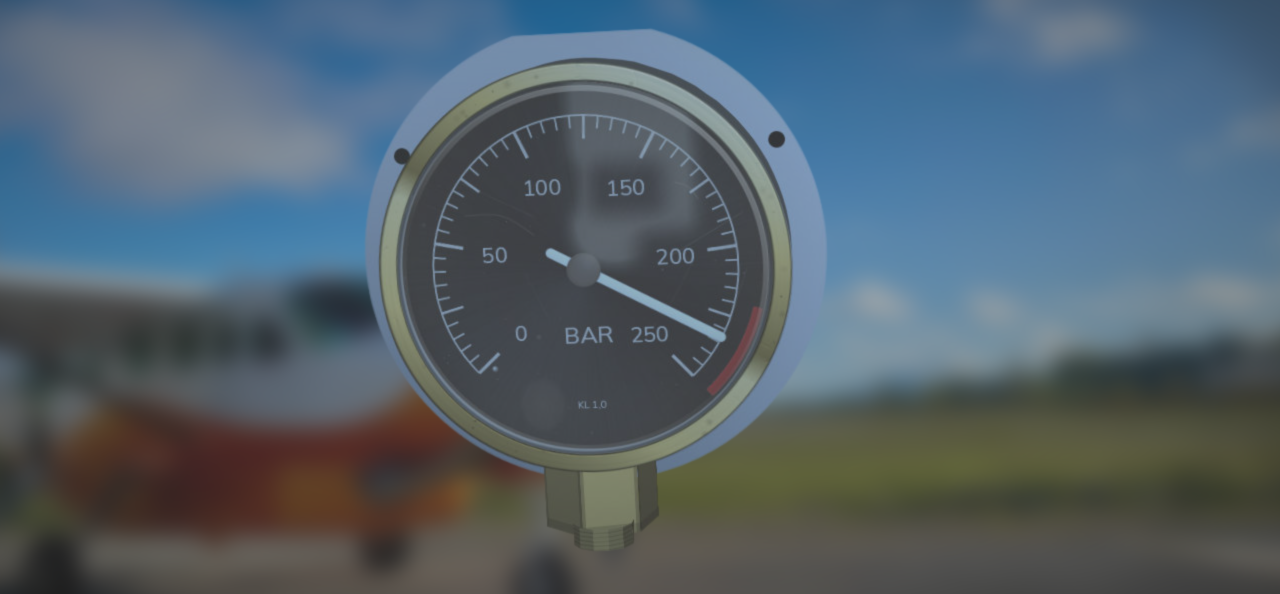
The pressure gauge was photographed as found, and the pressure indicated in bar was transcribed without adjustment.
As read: 232.5 bar
